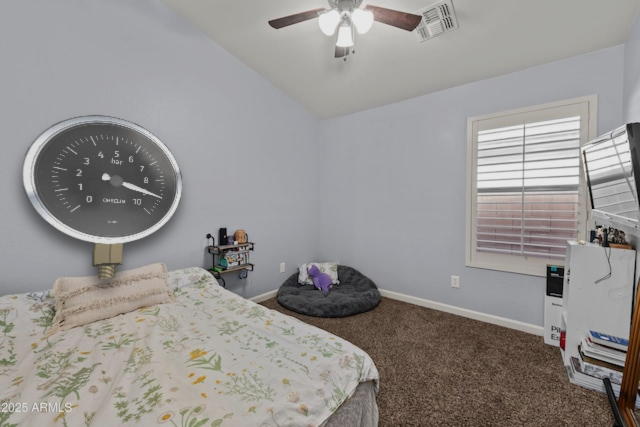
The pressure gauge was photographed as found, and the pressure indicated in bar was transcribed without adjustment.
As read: 9 bar
